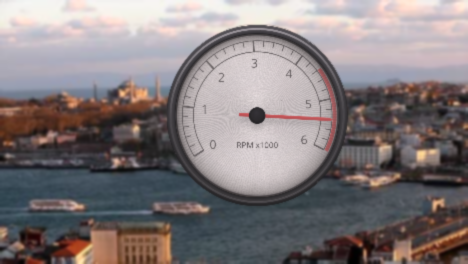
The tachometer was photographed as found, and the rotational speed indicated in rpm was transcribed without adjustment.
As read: 5400 rpm
